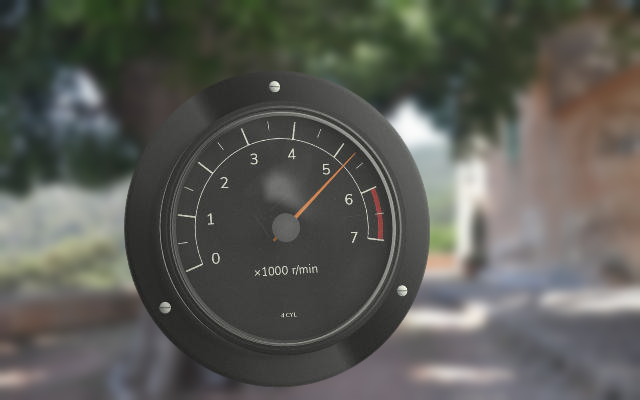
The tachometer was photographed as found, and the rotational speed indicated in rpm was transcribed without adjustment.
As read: 5250 rpm
